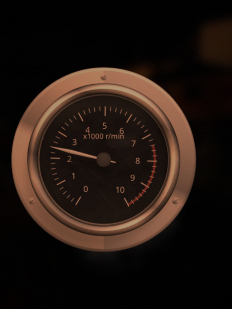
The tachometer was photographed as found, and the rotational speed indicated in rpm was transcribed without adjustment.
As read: 2400 rpm
